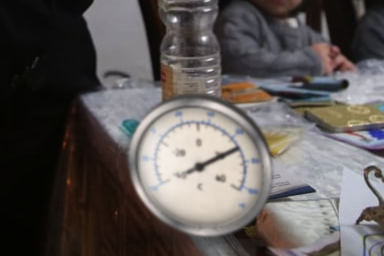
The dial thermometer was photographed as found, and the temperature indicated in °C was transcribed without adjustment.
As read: 20 °C
